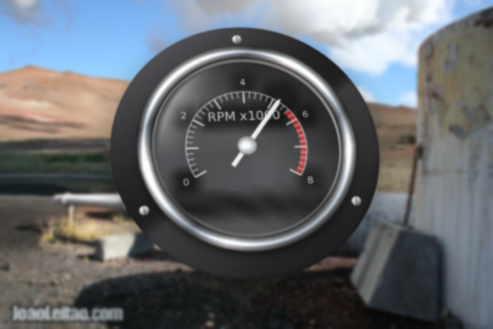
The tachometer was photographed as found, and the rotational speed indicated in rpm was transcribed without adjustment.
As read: 5200 rpm
